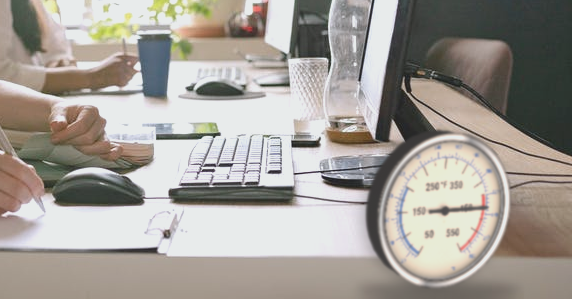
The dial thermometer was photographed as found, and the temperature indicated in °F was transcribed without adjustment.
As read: 450 °F
